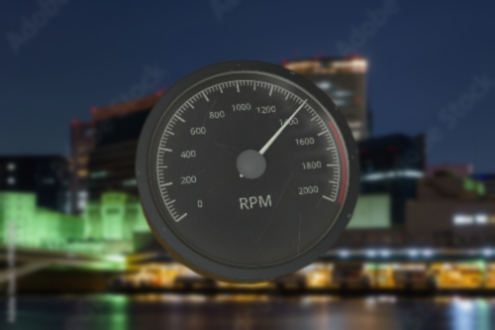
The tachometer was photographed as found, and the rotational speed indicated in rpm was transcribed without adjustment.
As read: 1400 rpm
